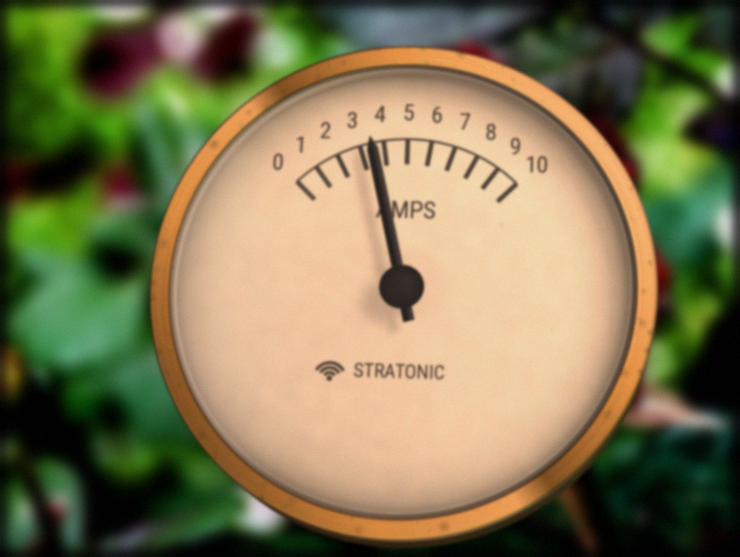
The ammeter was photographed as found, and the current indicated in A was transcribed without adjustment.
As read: 3.5 A
